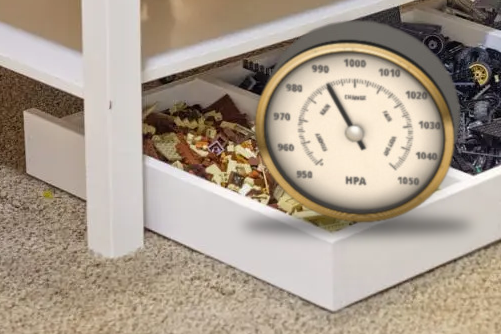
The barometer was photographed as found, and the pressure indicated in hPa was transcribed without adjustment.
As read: 990 hPa
